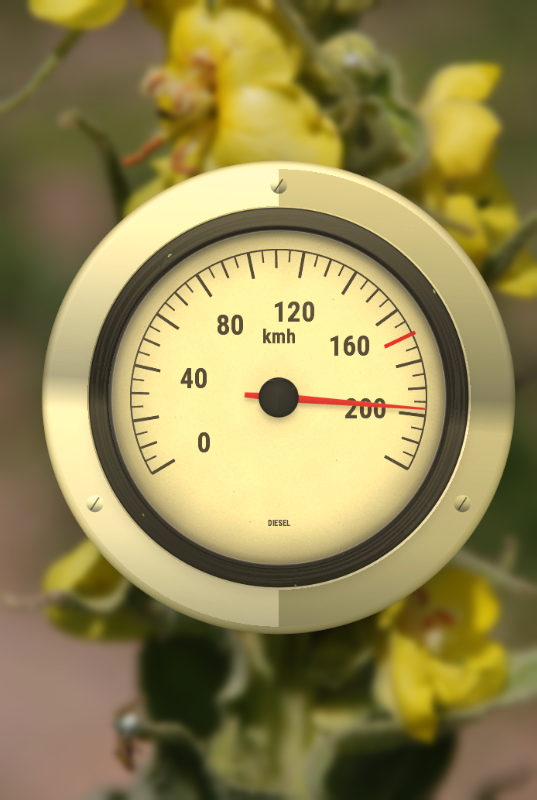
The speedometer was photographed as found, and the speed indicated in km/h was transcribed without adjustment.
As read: 197.5 km/h
